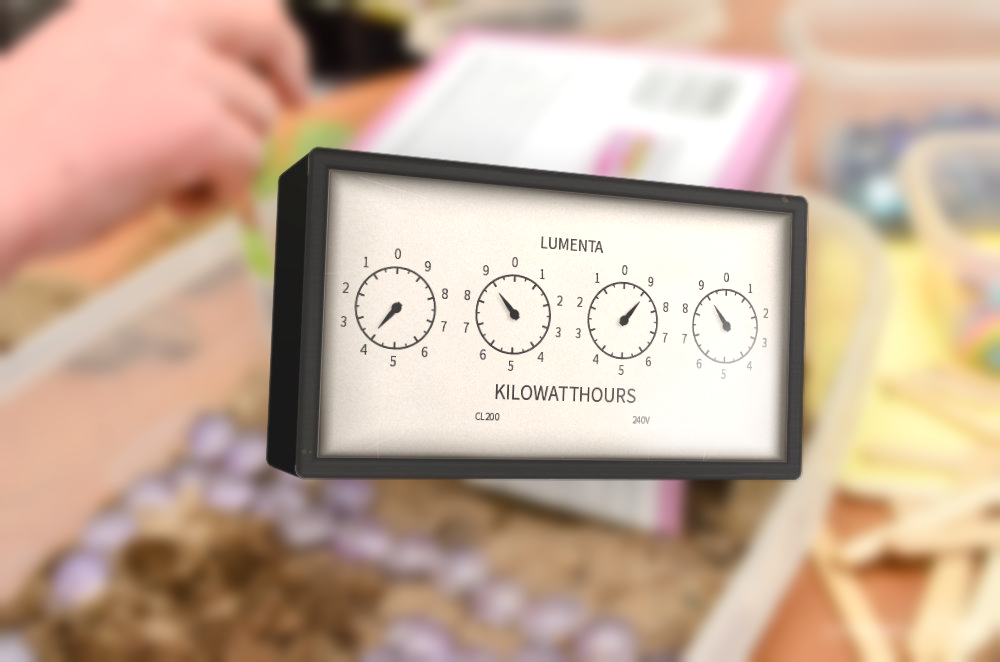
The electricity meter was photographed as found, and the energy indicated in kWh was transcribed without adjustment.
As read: 3889 kWh
